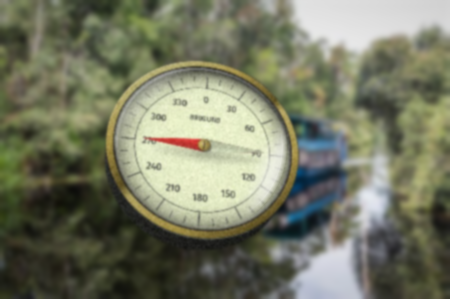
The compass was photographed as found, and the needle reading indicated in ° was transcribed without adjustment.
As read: 270 °
